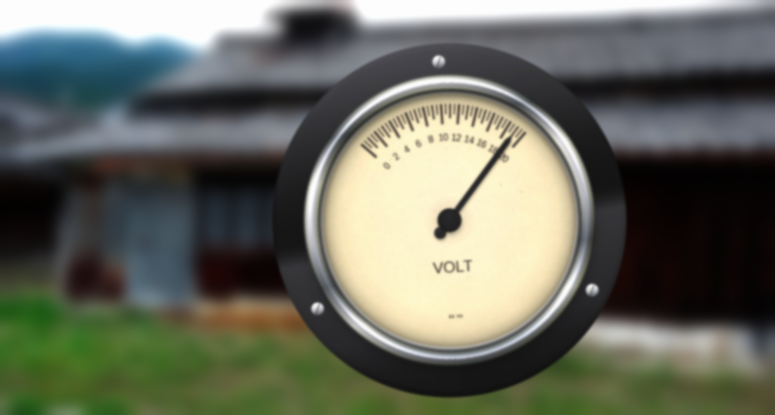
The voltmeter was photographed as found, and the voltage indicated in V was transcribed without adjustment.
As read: 19 V
